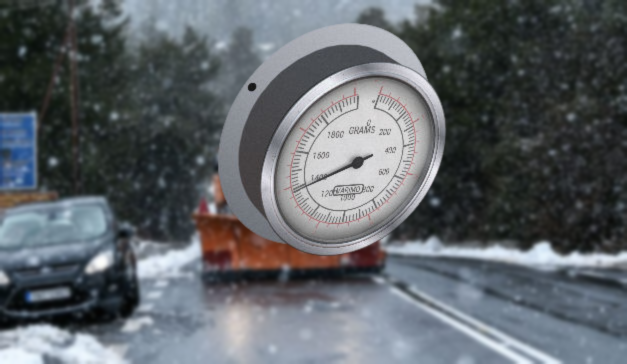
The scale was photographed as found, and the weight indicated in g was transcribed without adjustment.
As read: 1400 g
